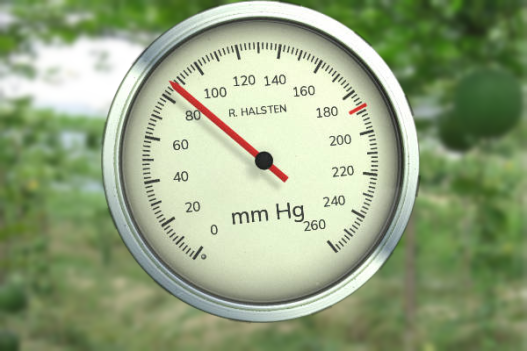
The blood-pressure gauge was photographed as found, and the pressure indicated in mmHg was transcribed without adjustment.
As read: 86 mmHg
